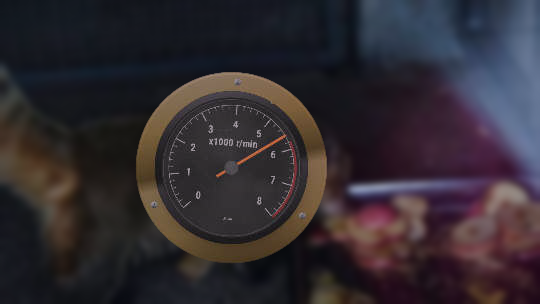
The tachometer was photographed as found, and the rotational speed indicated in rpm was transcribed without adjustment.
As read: 5600 rpm
